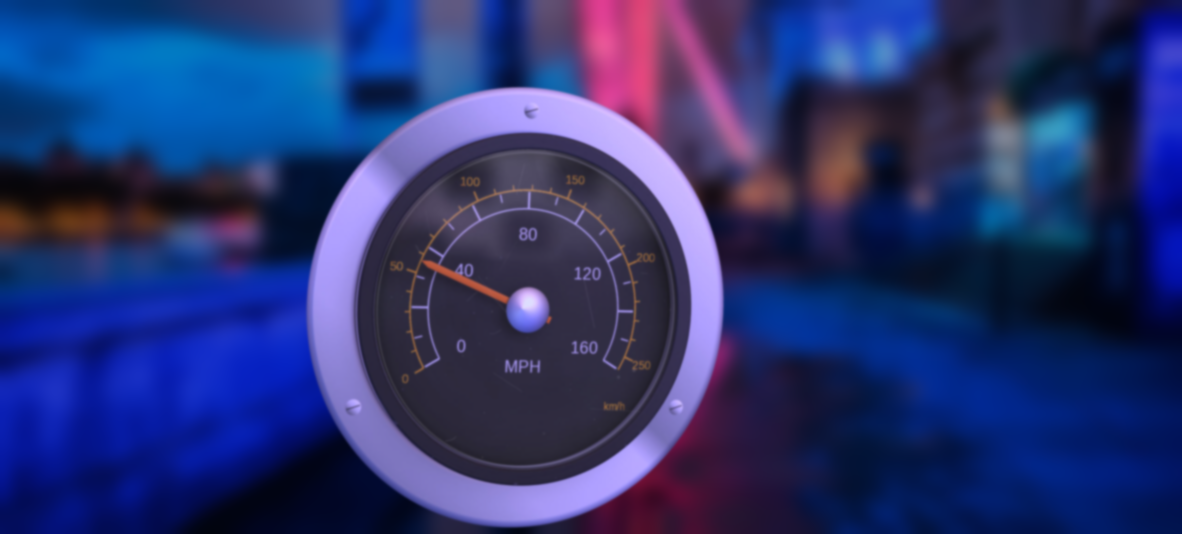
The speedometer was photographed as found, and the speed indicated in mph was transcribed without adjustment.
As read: 35 mph
